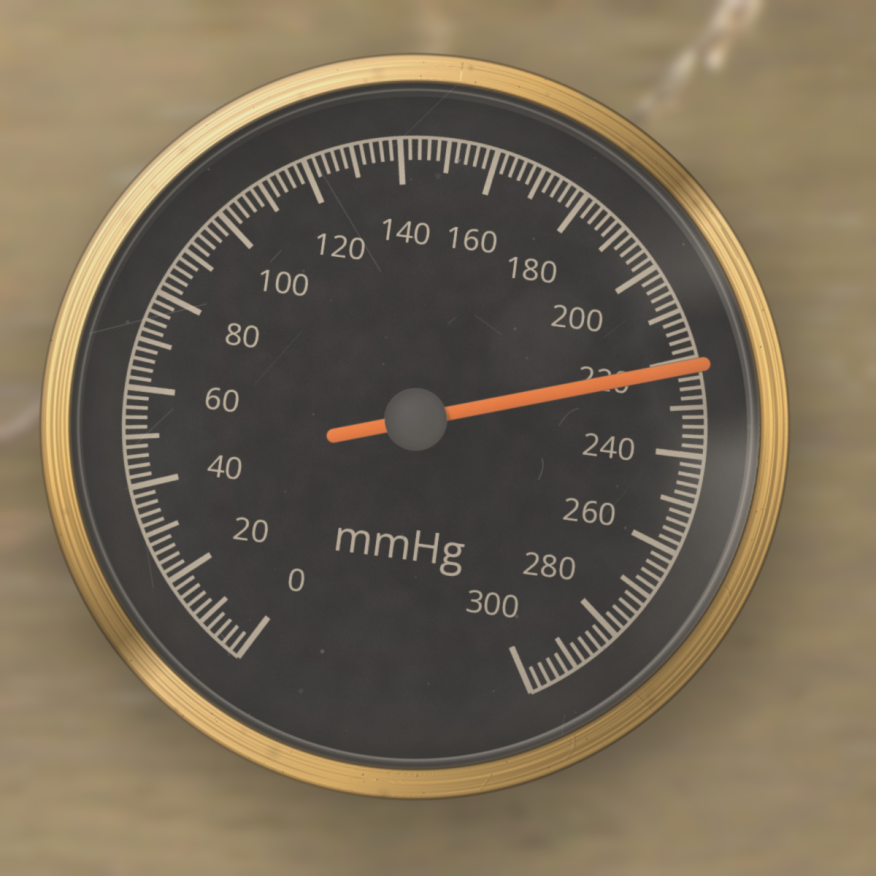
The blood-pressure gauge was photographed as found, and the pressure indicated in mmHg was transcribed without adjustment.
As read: 222 mmHg
